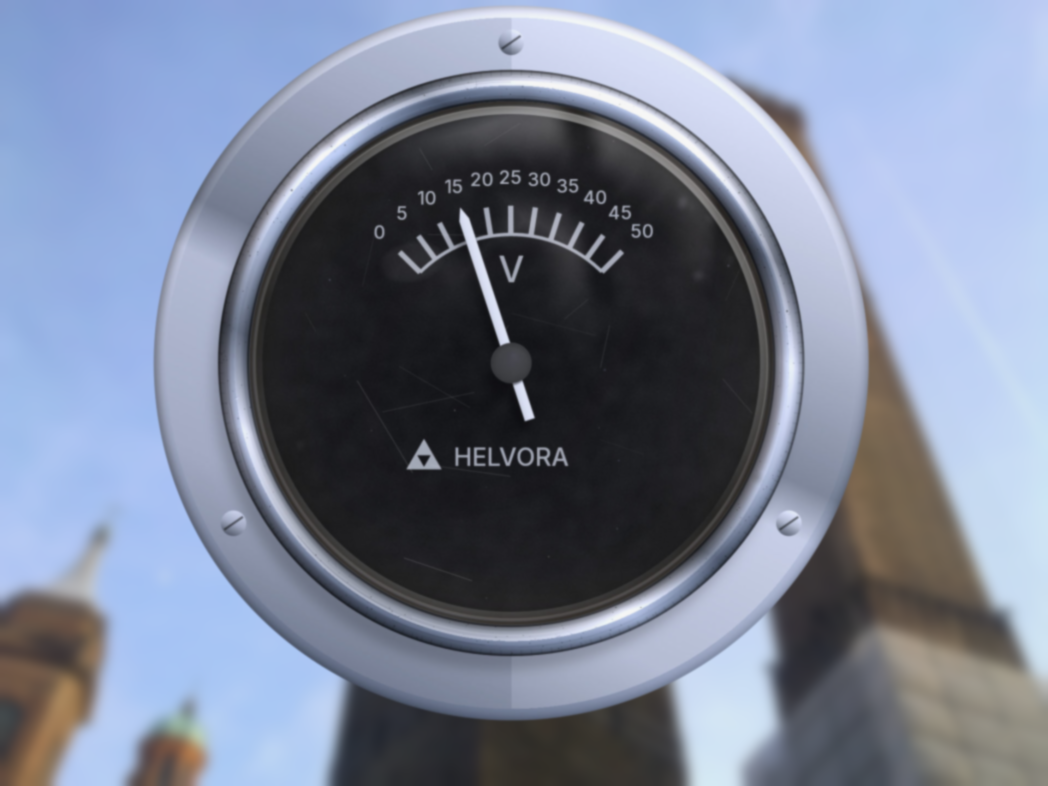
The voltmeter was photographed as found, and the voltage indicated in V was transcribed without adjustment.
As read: 15 V
